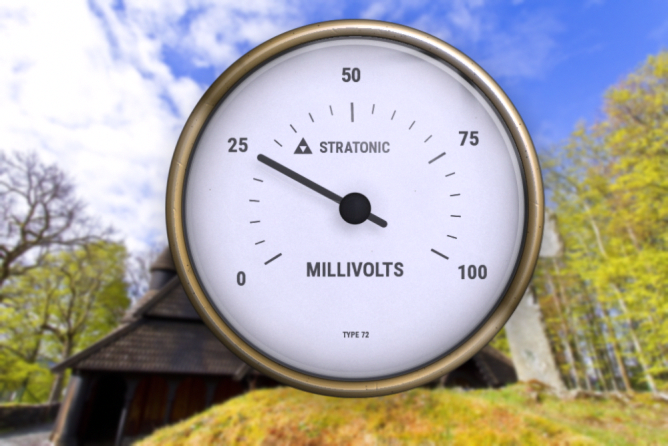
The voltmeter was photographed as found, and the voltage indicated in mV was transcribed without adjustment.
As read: 25 mV
